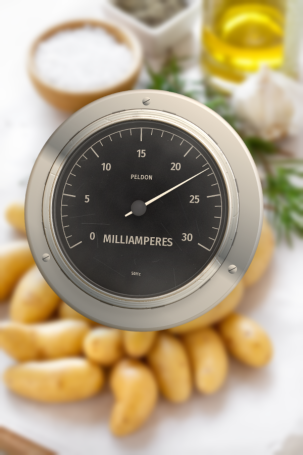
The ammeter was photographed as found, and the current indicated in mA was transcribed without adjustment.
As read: 22.5 mA
